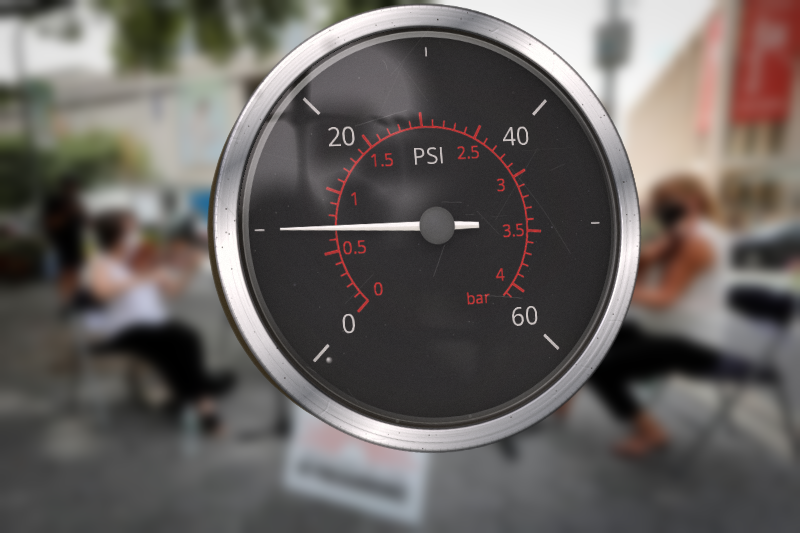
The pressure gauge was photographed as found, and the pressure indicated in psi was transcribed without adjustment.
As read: 10 psi
